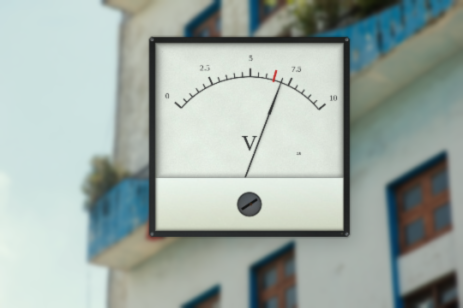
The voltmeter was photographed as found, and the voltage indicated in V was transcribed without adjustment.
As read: 7 V
